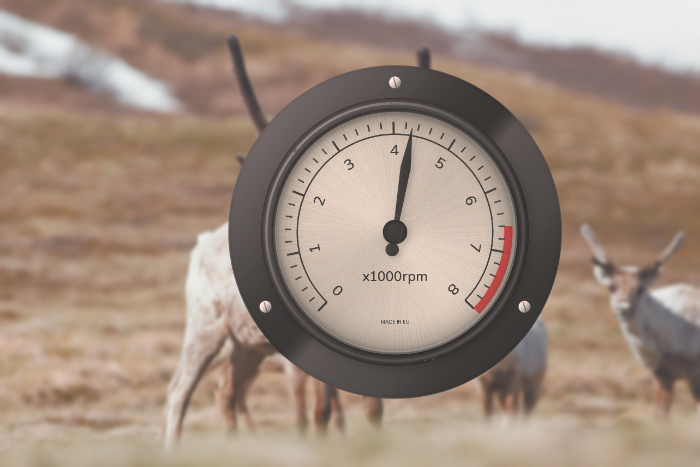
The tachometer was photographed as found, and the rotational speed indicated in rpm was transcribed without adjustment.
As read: 4300 rpm
